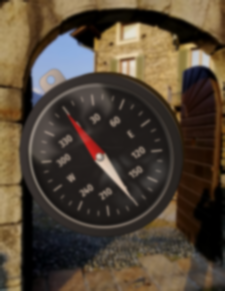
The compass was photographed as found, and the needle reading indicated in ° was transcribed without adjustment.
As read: 0 °
